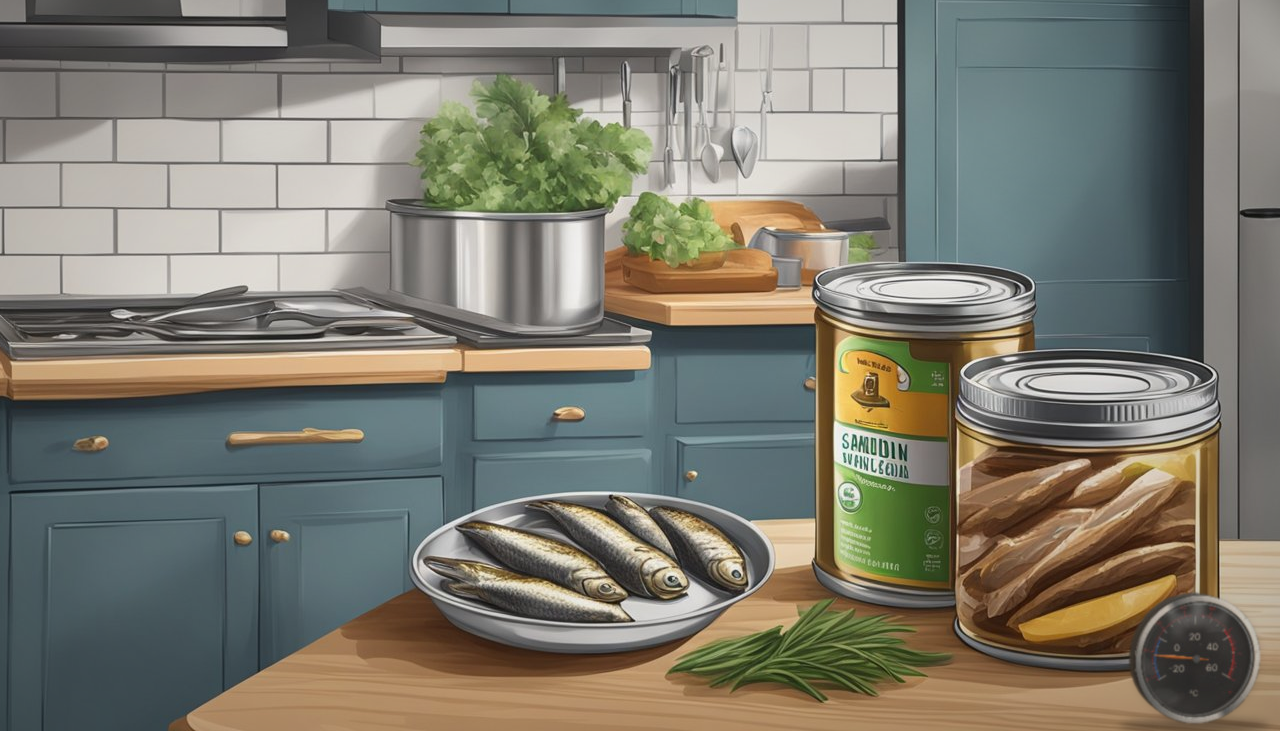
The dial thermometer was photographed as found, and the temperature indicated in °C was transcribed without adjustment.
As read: -8 °C
